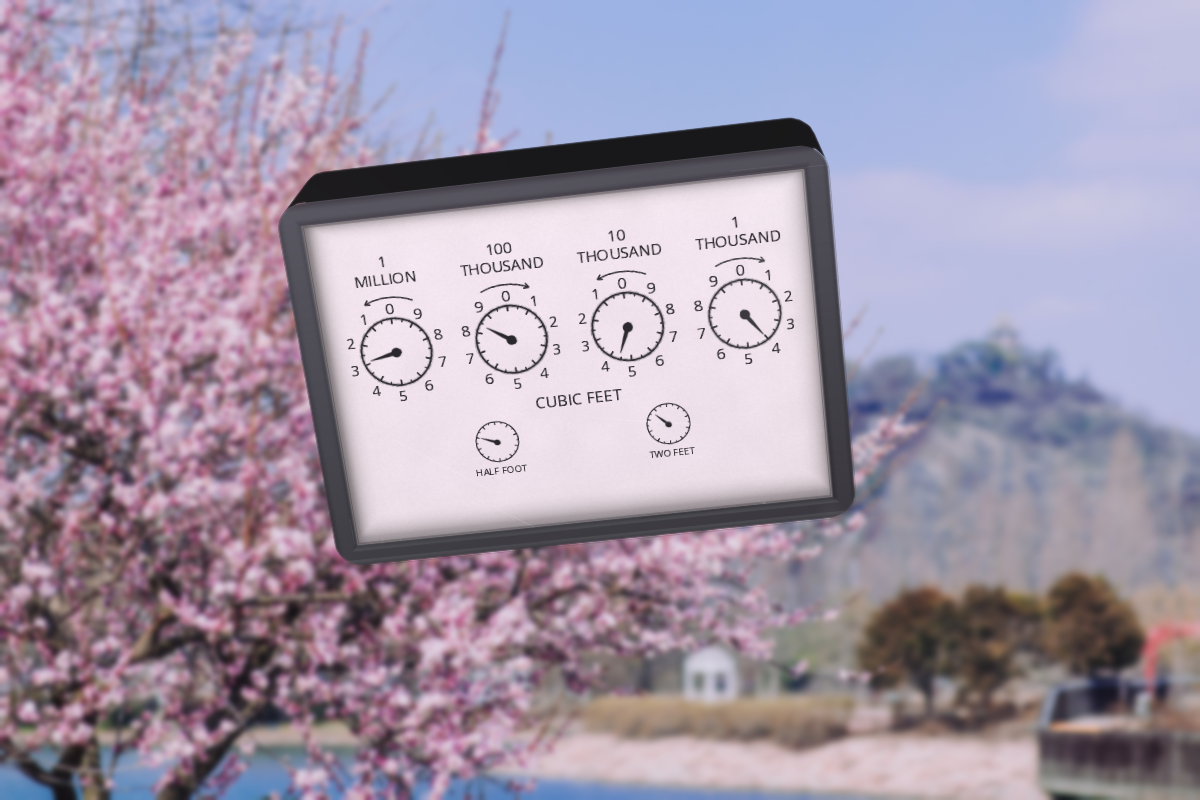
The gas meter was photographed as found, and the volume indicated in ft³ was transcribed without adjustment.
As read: 284400 ft³
